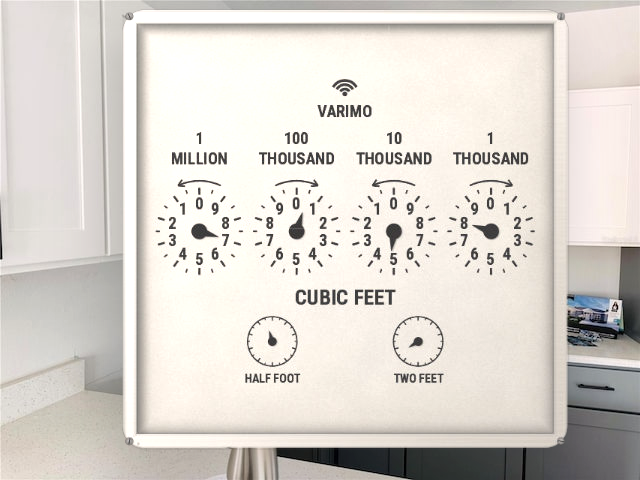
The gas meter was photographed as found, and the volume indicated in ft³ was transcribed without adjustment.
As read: 704800 ft³
